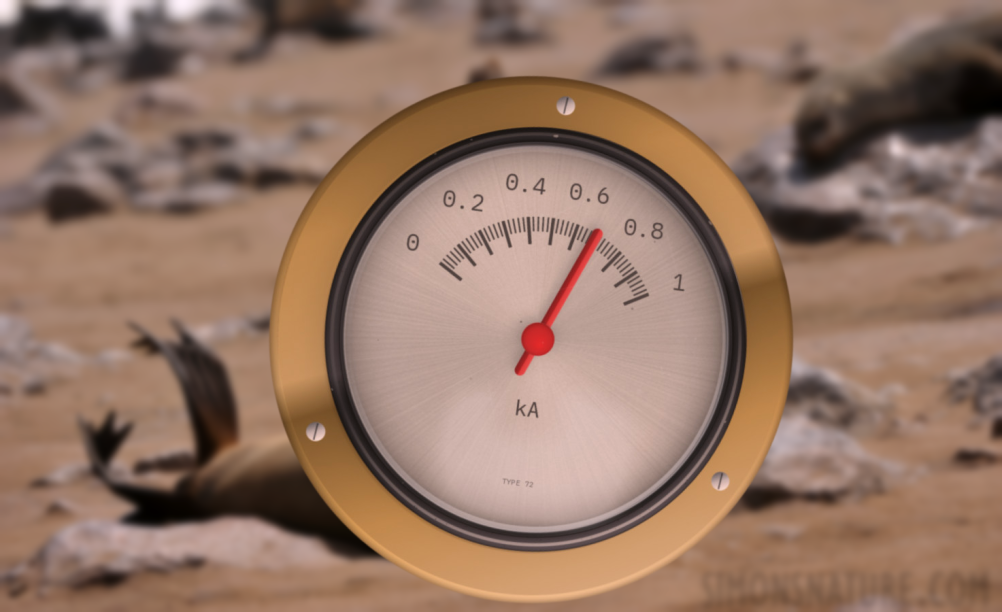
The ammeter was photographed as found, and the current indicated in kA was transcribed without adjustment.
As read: 0.68 kA
